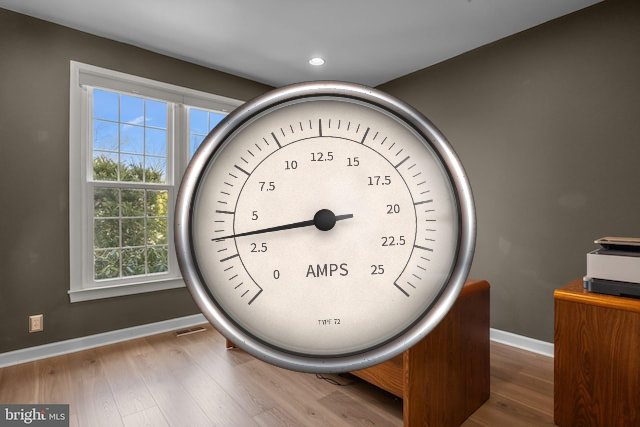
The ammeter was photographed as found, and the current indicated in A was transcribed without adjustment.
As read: 3.5 A
